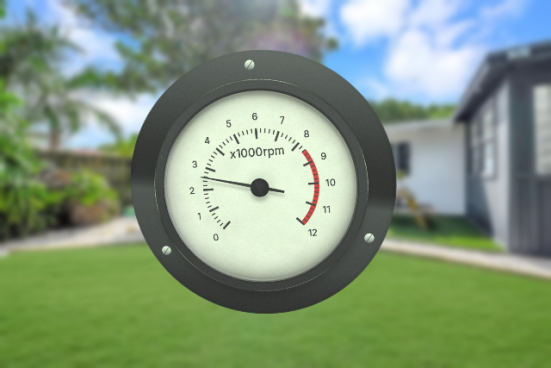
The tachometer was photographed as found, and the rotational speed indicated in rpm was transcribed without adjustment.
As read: 2600 rpm
